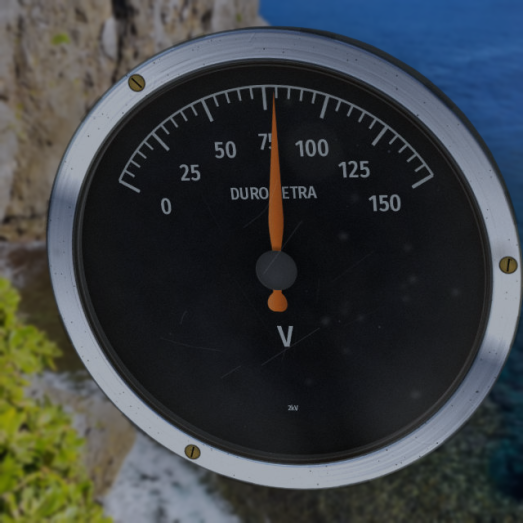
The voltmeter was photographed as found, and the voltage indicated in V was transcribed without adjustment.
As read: 80 V
